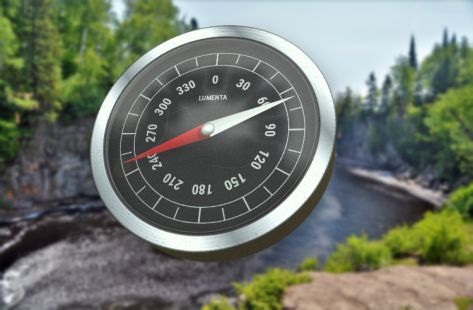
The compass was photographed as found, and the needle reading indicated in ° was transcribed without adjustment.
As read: 247.5 °
